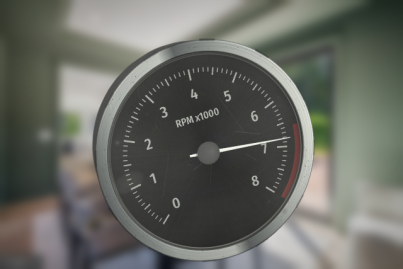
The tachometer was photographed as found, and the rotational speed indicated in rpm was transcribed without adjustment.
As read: 6800 rpm
